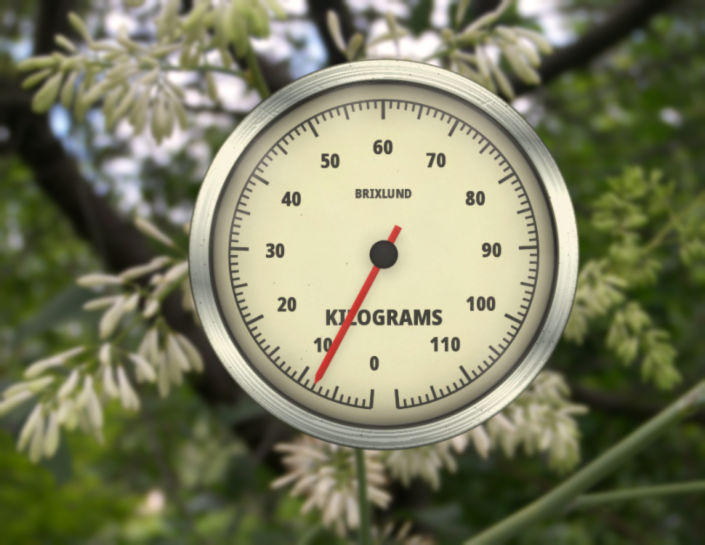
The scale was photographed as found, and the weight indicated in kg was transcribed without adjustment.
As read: 8 kg
